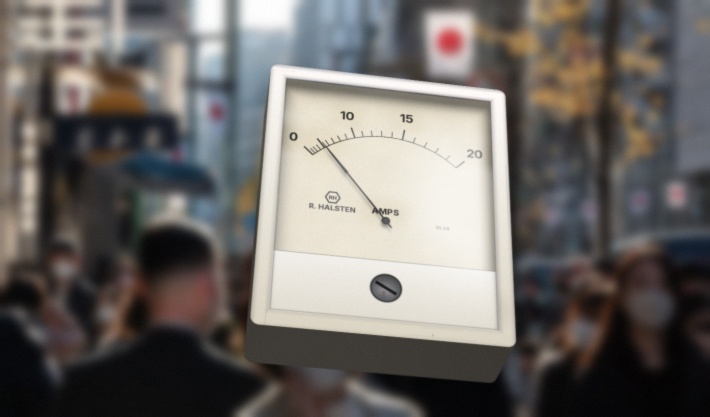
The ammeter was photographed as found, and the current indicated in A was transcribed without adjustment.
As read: 5 A
